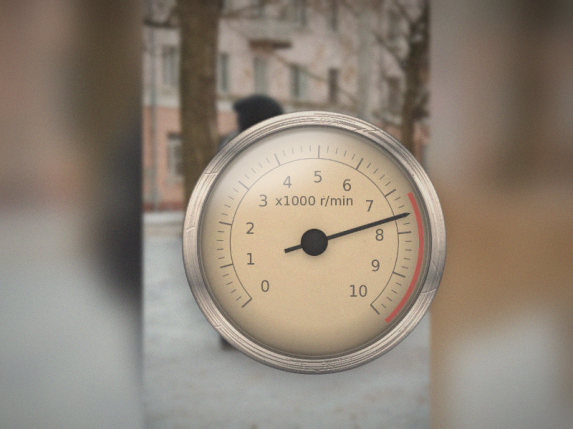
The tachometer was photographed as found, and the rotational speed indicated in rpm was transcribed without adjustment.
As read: 7600 rpm
